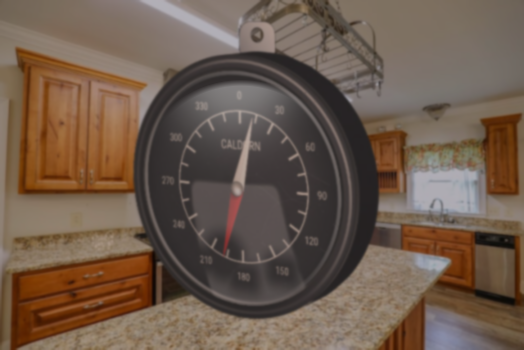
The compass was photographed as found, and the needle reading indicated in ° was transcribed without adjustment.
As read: 195 °
